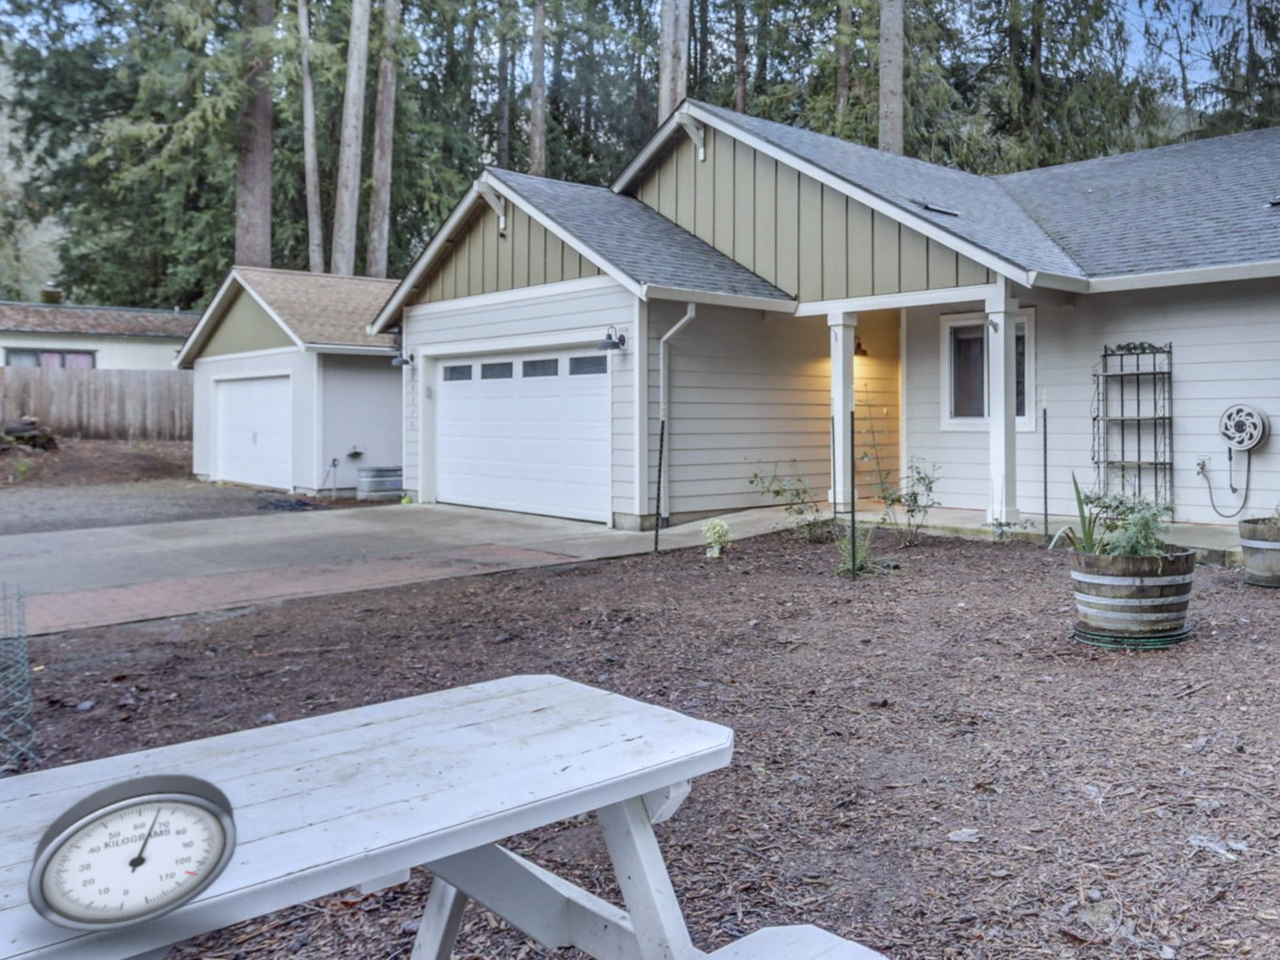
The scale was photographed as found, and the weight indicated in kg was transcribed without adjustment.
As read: 65 kg
